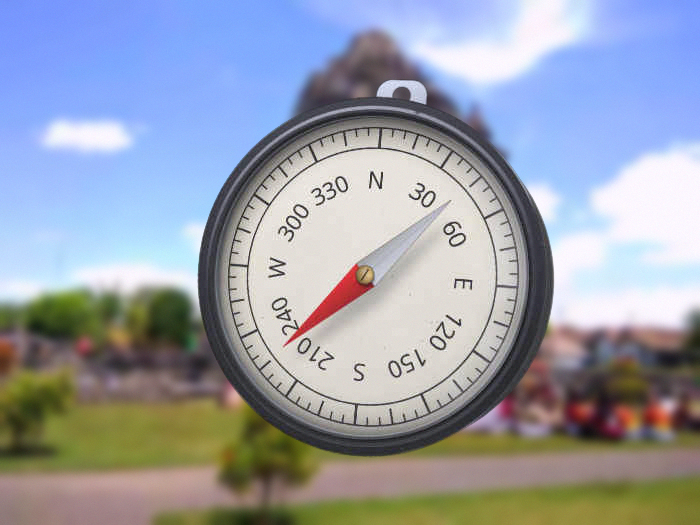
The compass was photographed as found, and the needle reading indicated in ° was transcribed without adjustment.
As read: 225 °
